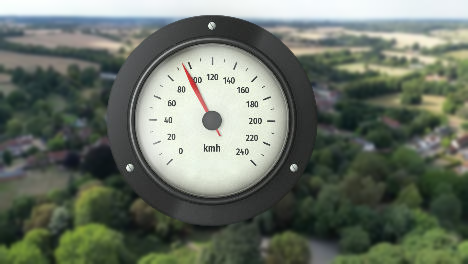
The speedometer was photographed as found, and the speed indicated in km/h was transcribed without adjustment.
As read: 95 km/h
